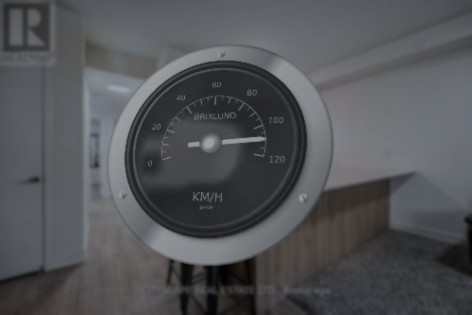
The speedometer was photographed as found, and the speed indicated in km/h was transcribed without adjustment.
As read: 110 km/h
